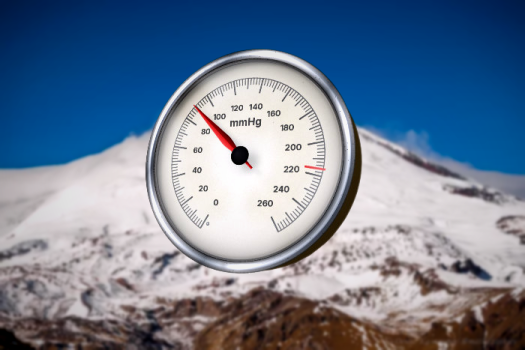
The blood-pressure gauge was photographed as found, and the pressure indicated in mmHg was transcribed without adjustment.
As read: 90 mmHg
